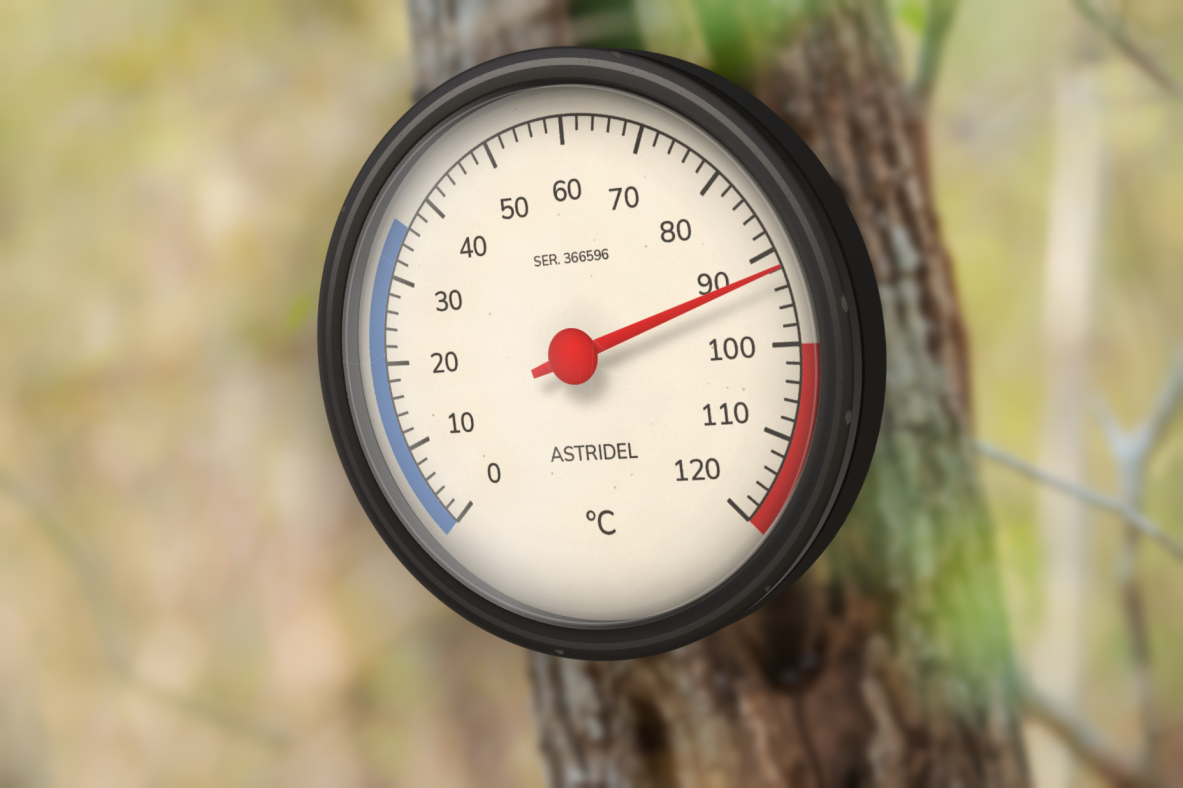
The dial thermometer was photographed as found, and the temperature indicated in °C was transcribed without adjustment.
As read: 92 °C
